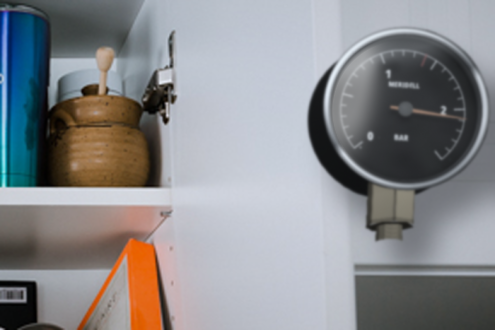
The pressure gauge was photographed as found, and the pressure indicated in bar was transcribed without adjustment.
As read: 2.1 bar
